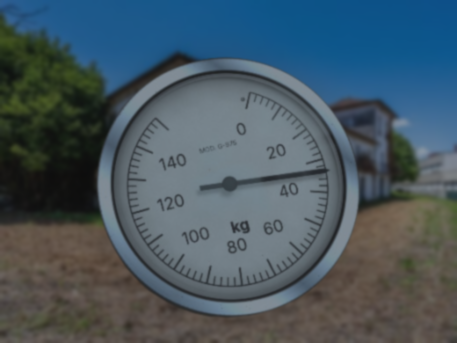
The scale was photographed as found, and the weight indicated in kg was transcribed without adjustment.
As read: 34 kg
